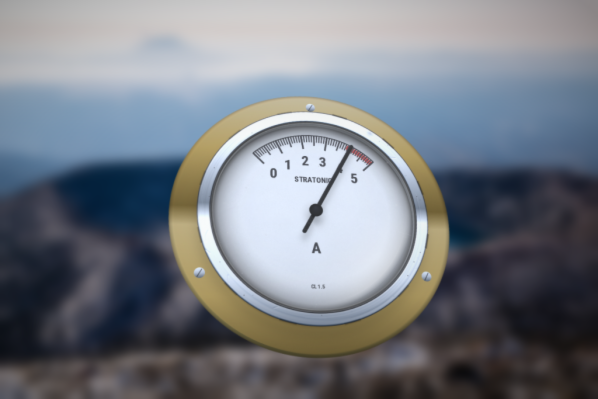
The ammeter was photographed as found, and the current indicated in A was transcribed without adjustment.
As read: 4 A
